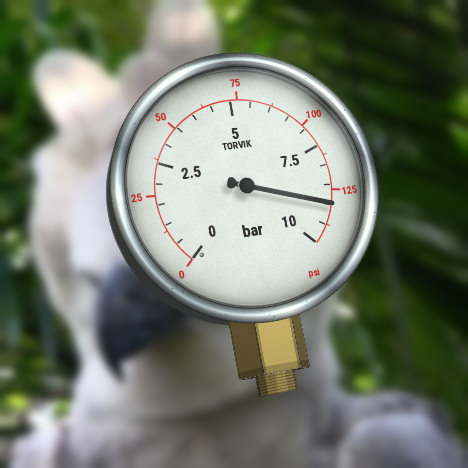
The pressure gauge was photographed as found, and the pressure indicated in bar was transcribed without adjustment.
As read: 9 bar
